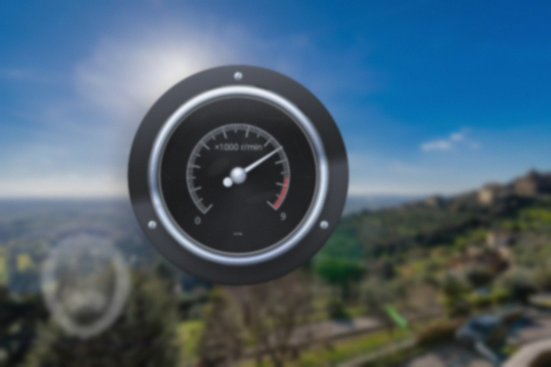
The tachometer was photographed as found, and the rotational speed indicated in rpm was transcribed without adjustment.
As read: 6500 rpm
